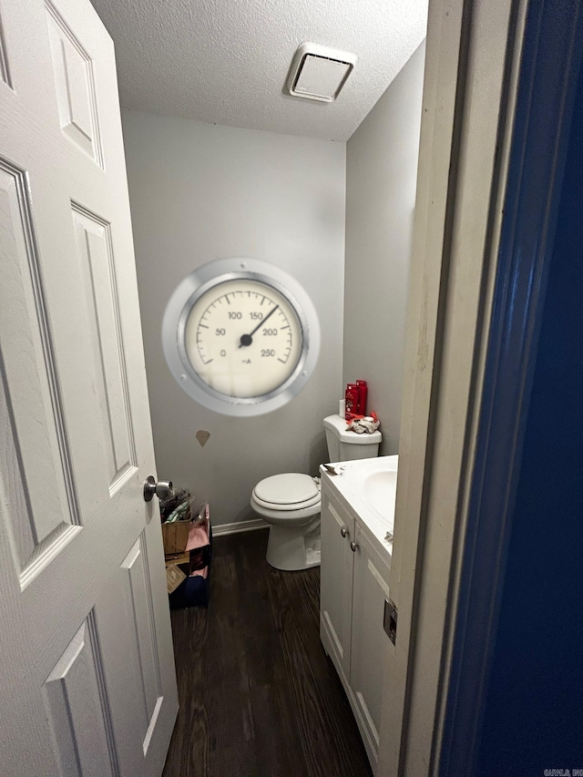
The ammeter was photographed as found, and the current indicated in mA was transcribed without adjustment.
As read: 170 mA
